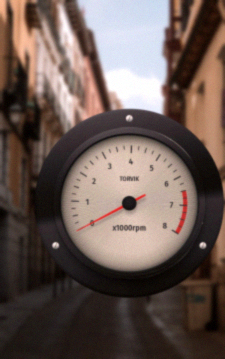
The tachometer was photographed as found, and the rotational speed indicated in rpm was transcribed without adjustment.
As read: 0 rpm
